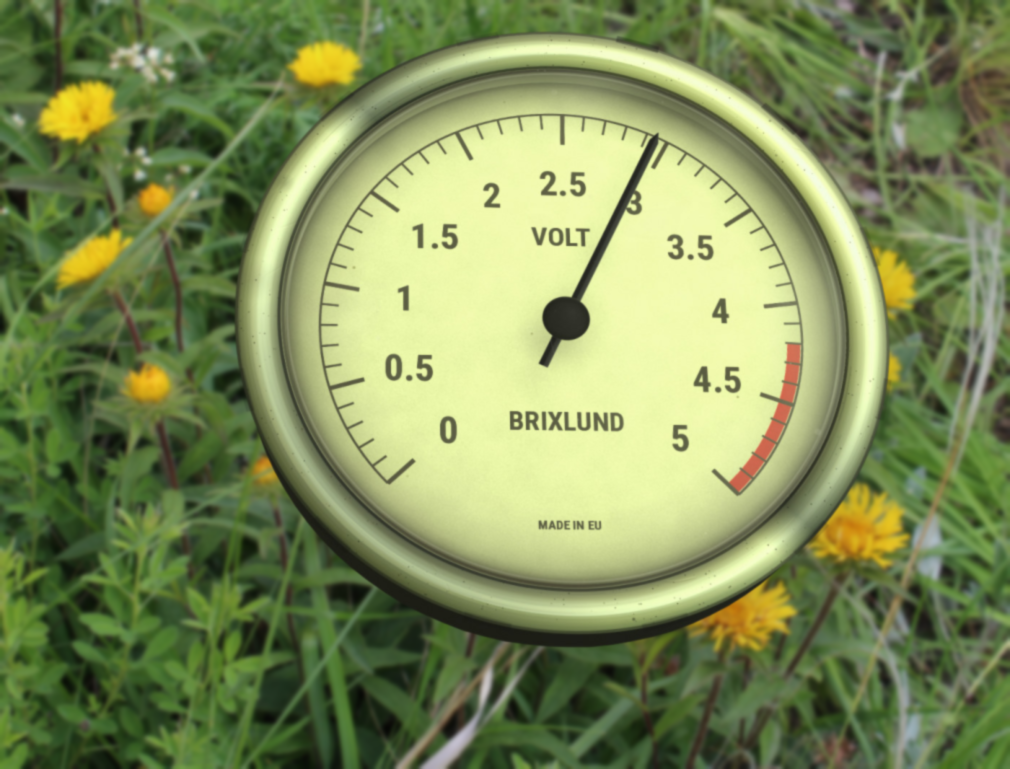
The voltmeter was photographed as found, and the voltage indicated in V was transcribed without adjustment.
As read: 2.95 V
